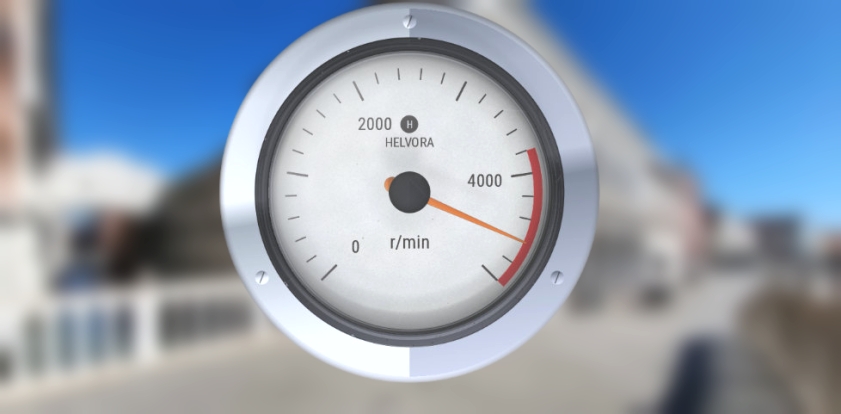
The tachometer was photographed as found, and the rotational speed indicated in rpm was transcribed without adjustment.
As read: 4600 rpm
